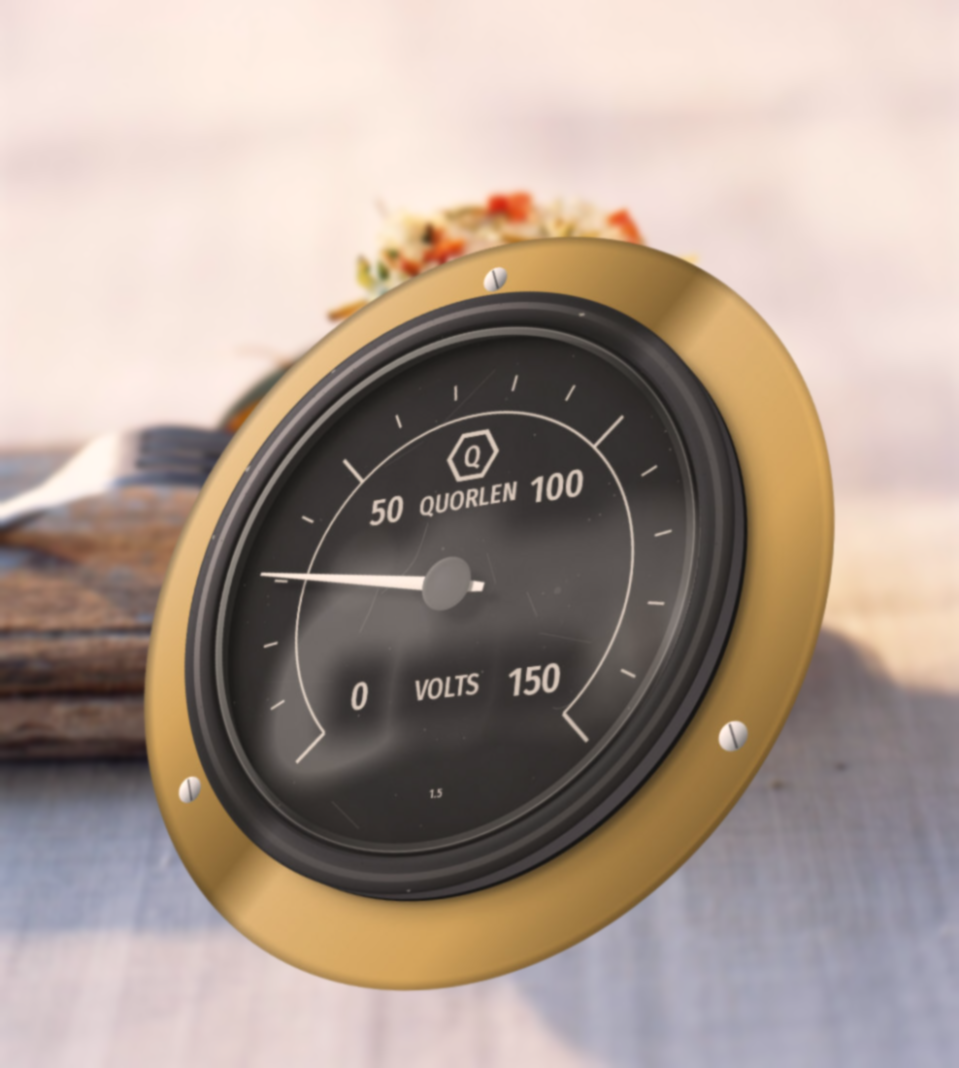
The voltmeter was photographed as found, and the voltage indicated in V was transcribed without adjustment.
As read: 30 V
